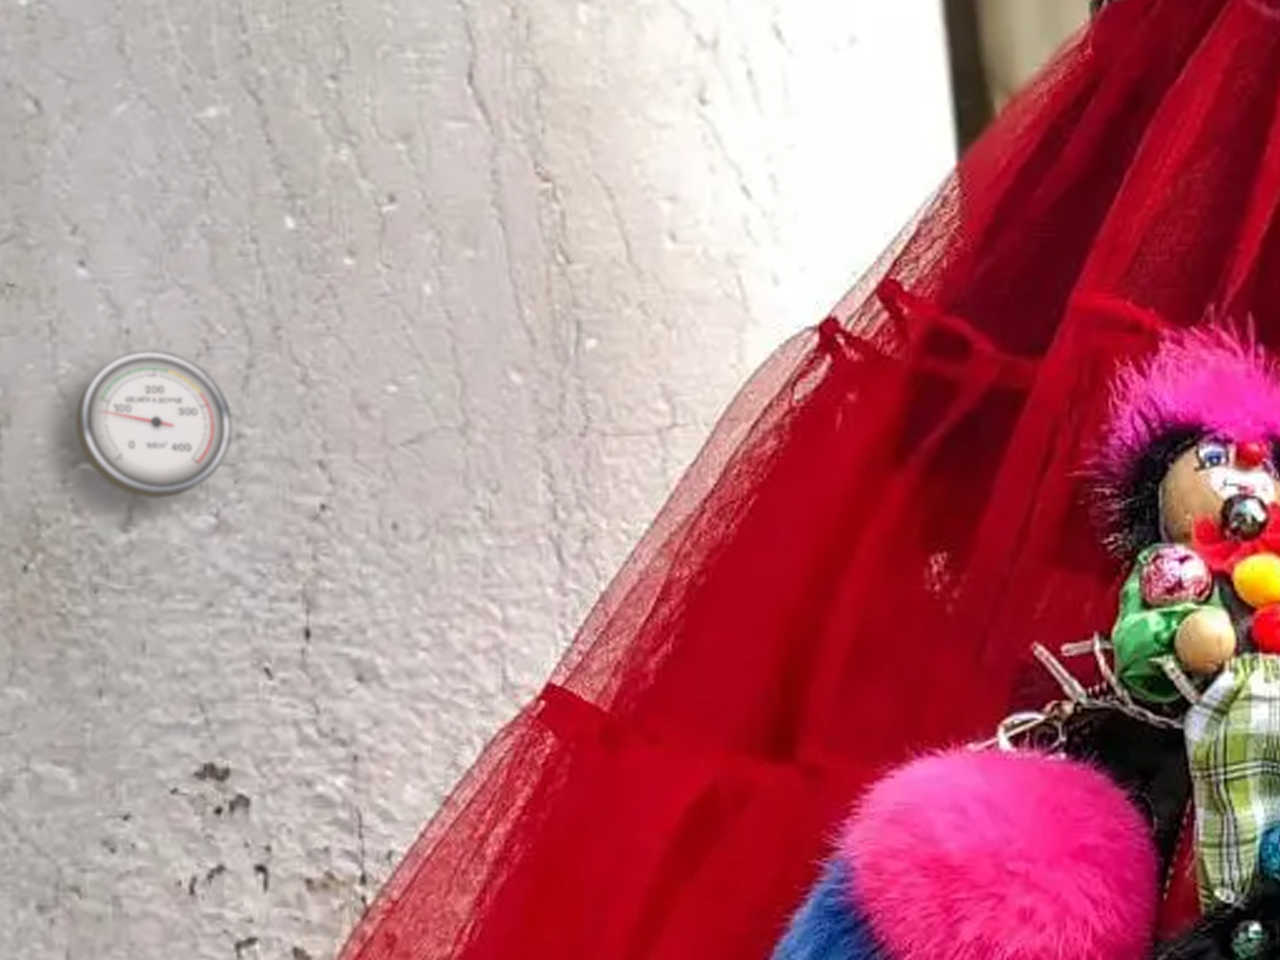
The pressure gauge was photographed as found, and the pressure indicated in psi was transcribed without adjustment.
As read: 80 psi
